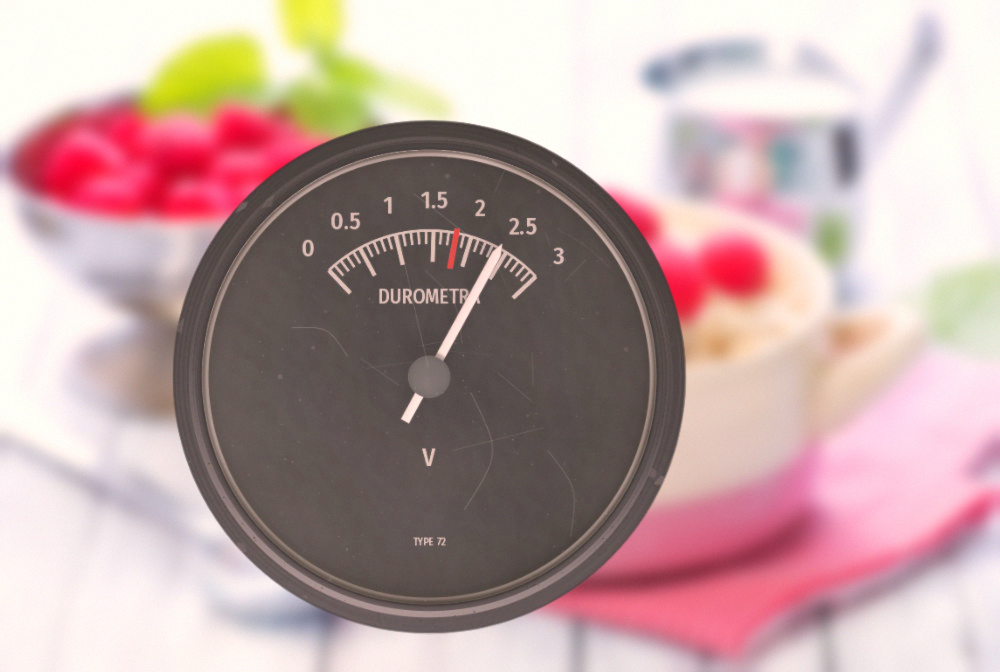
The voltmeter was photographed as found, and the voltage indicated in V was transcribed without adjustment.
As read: 2.4 V
